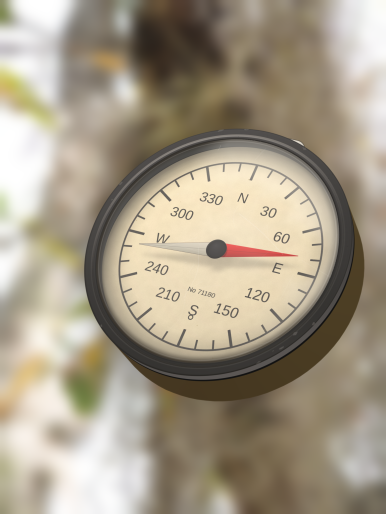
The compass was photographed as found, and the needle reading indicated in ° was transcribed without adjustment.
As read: 80 °
